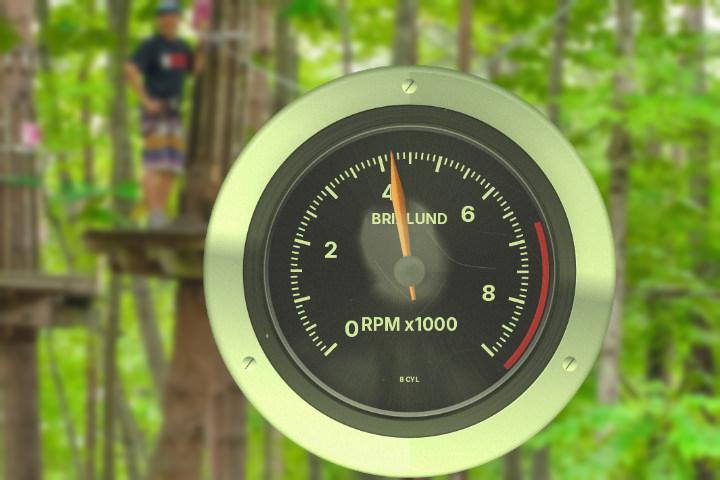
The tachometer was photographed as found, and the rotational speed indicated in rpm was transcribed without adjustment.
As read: 4200 rpm
